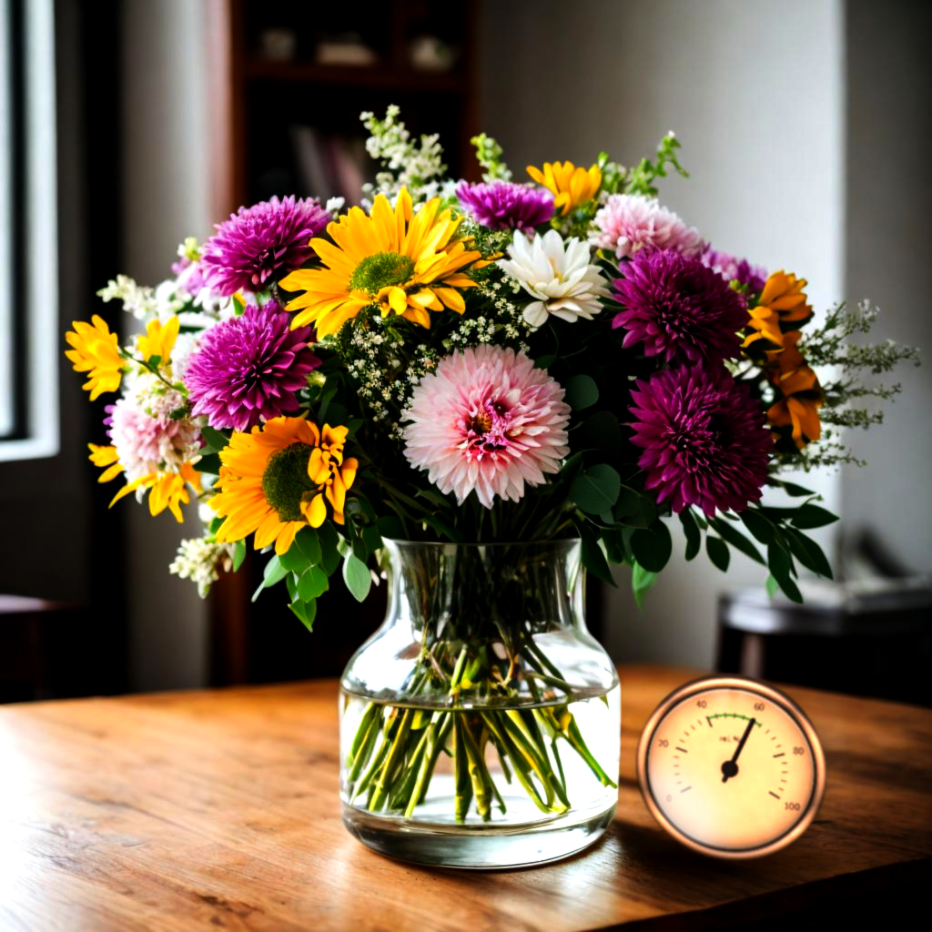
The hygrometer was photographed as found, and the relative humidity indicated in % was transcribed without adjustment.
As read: 60 %
